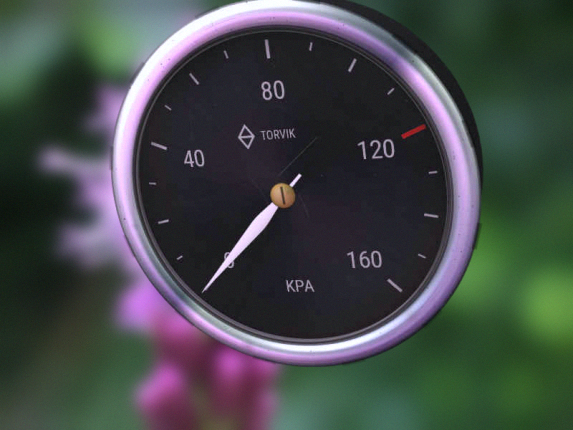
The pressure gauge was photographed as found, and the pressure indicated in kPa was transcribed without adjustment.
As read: 0 kPa
